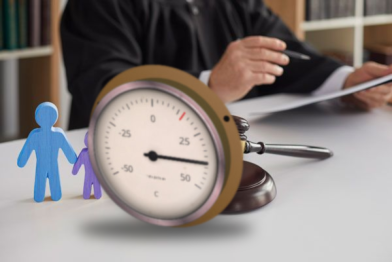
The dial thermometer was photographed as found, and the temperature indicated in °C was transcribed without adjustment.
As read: 37.5 °C
